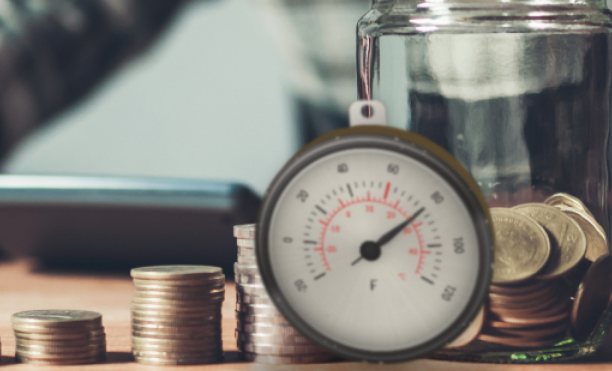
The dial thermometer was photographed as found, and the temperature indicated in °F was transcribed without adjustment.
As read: 80 °F
